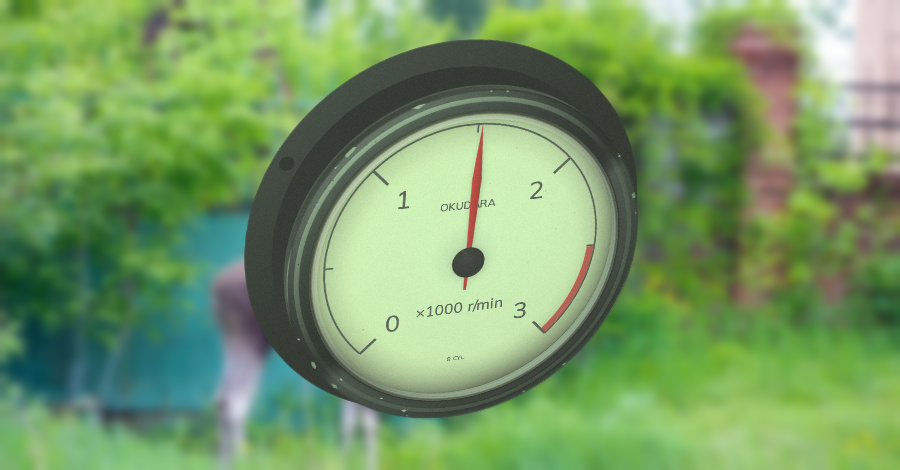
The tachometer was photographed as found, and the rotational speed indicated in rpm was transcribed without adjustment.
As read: 1500 rpm
